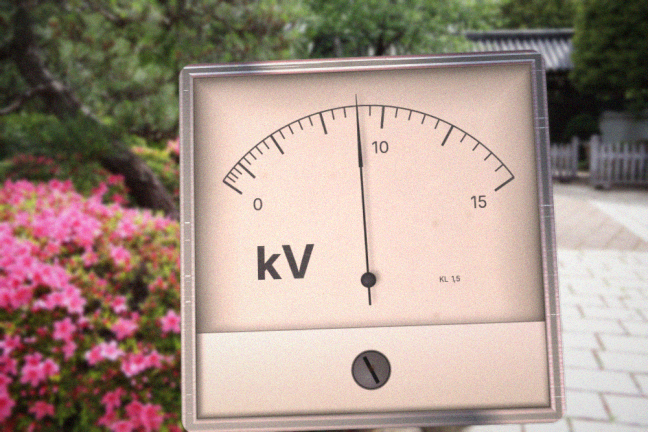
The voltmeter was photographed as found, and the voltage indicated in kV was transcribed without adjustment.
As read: 9 kV
